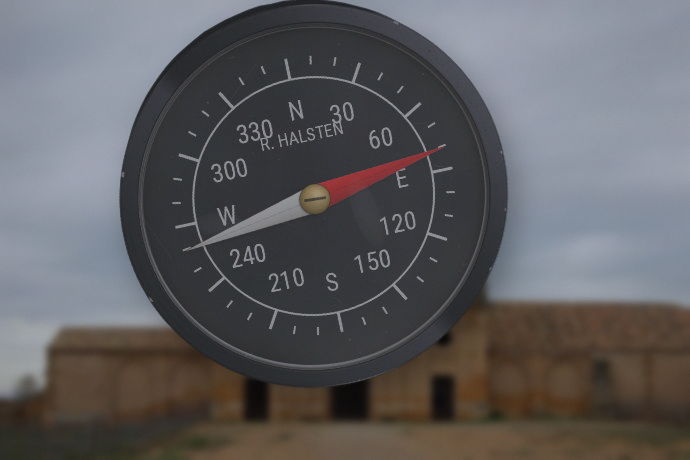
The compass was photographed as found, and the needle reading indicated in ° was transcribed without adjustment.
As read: 80 °
